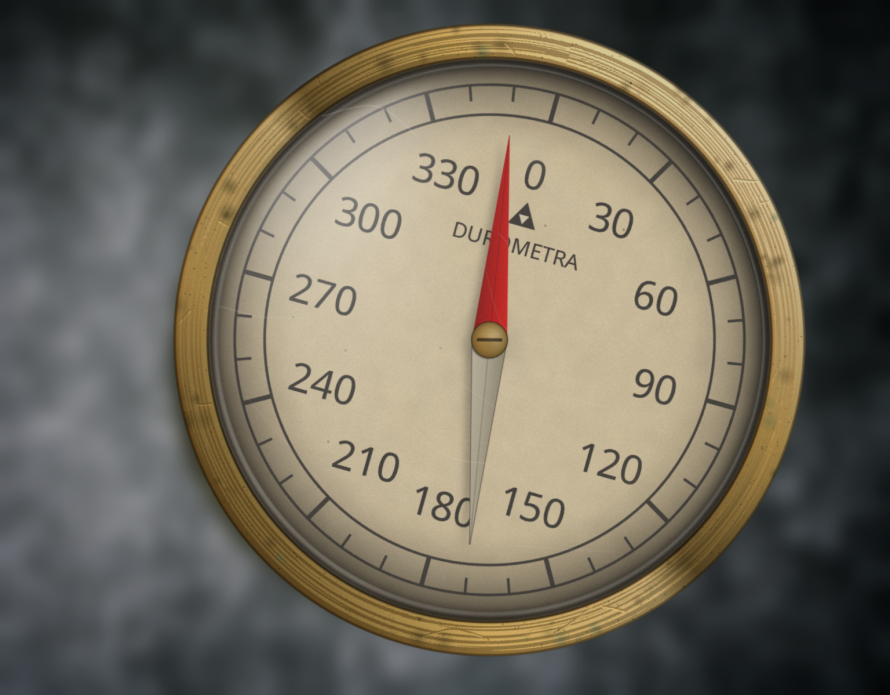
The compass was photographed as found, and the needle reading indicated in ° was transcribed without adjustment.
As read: 350 °
